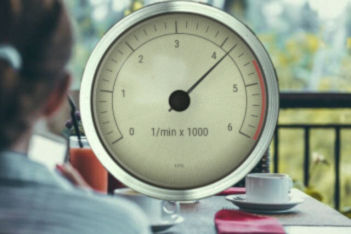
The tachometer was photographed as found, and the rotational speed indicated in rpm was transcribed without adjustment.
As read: 4200 rpm
